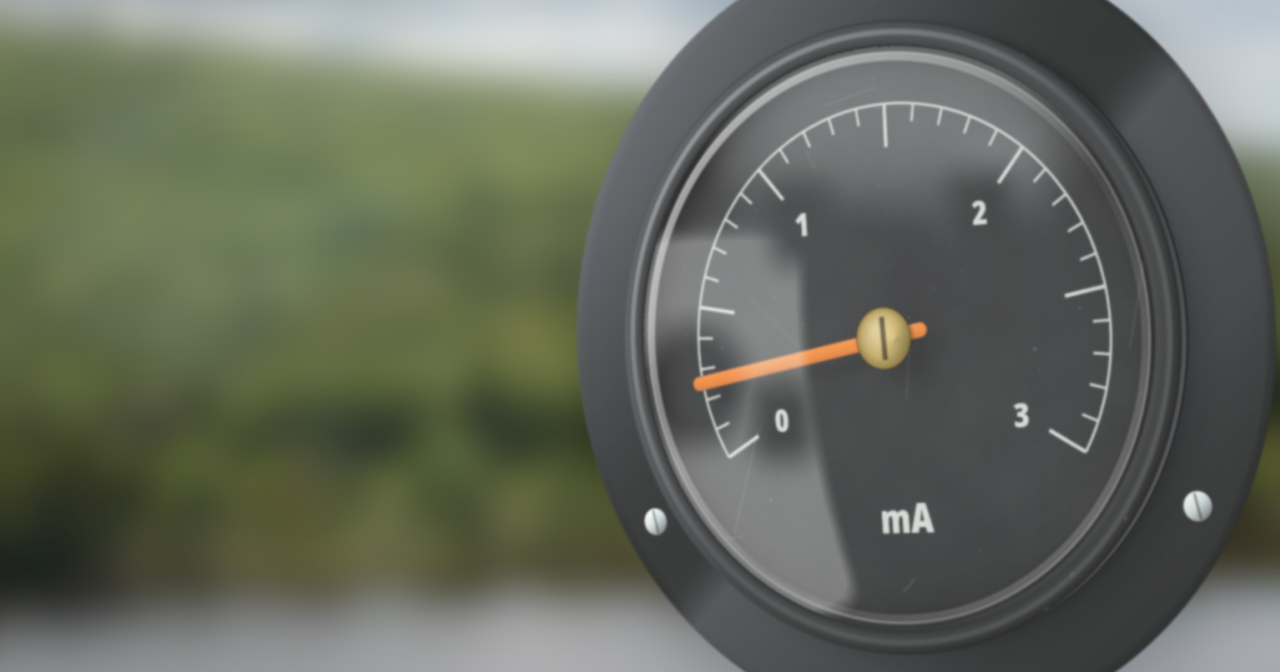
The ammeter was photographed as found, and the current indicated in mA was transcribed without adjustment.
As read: 0.25 mA
